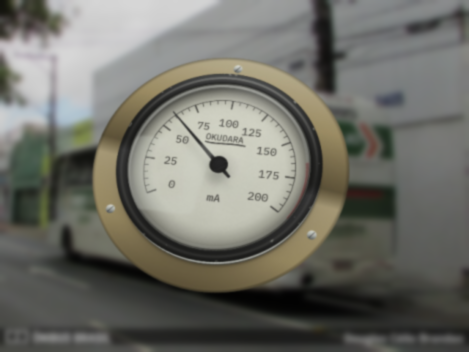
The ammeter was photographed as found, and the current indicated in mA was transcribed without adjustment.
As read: 60 mA
